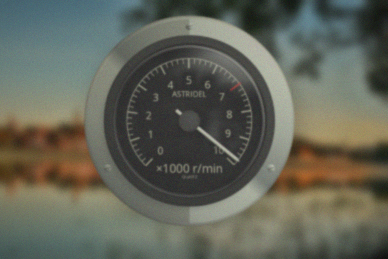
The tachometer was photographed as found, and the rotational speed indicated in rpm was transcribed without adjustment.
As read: 9800 rpm
